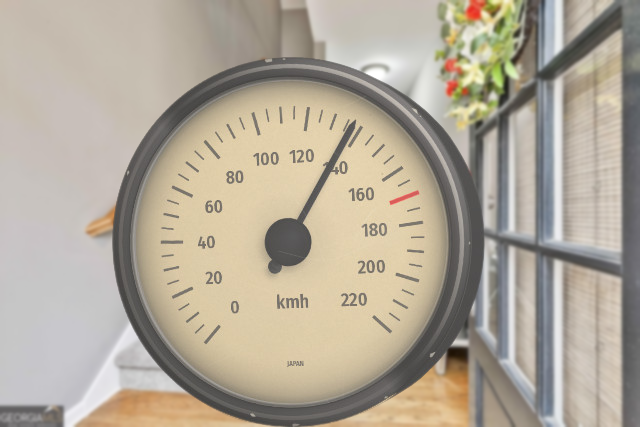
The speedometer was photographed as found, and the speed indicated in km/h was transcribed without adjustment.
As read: 137.5 km/h
